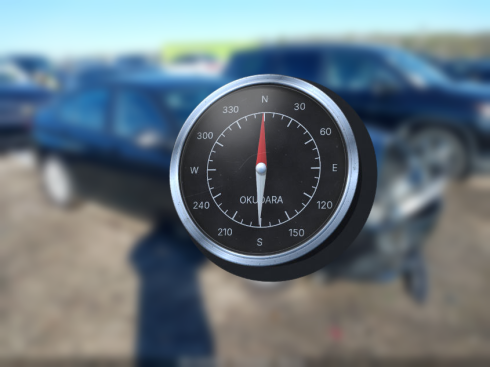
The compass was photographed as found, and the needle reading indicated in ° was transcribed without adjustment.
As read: 0 °
